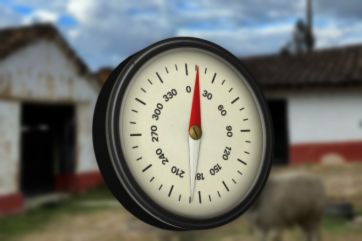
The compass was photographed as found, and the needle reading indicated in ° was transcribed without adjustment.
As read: 10 °
